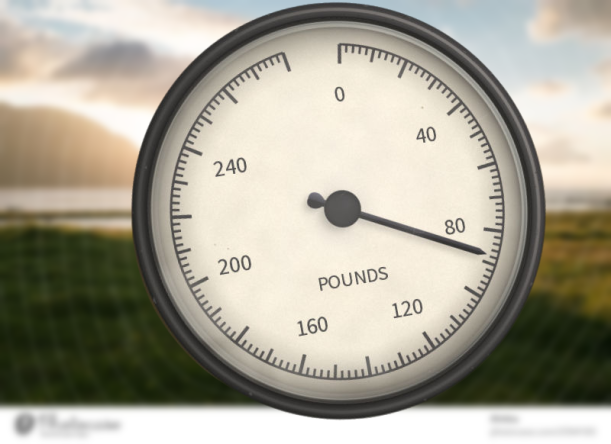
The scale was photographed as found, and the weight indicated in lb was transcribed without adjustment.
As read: 88 lb
